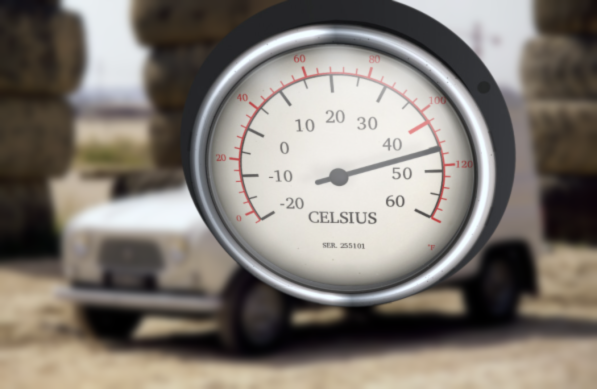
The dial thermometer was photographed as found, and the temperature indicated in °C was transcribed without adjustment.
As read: 45 °C
